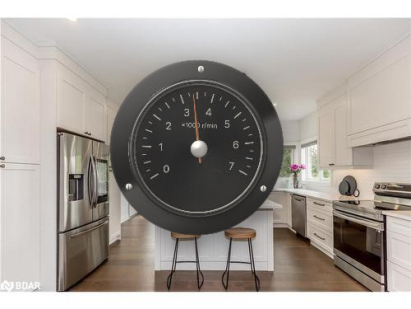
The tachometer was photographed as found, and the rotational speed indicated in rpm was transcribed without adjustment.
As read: 3375 rpm
